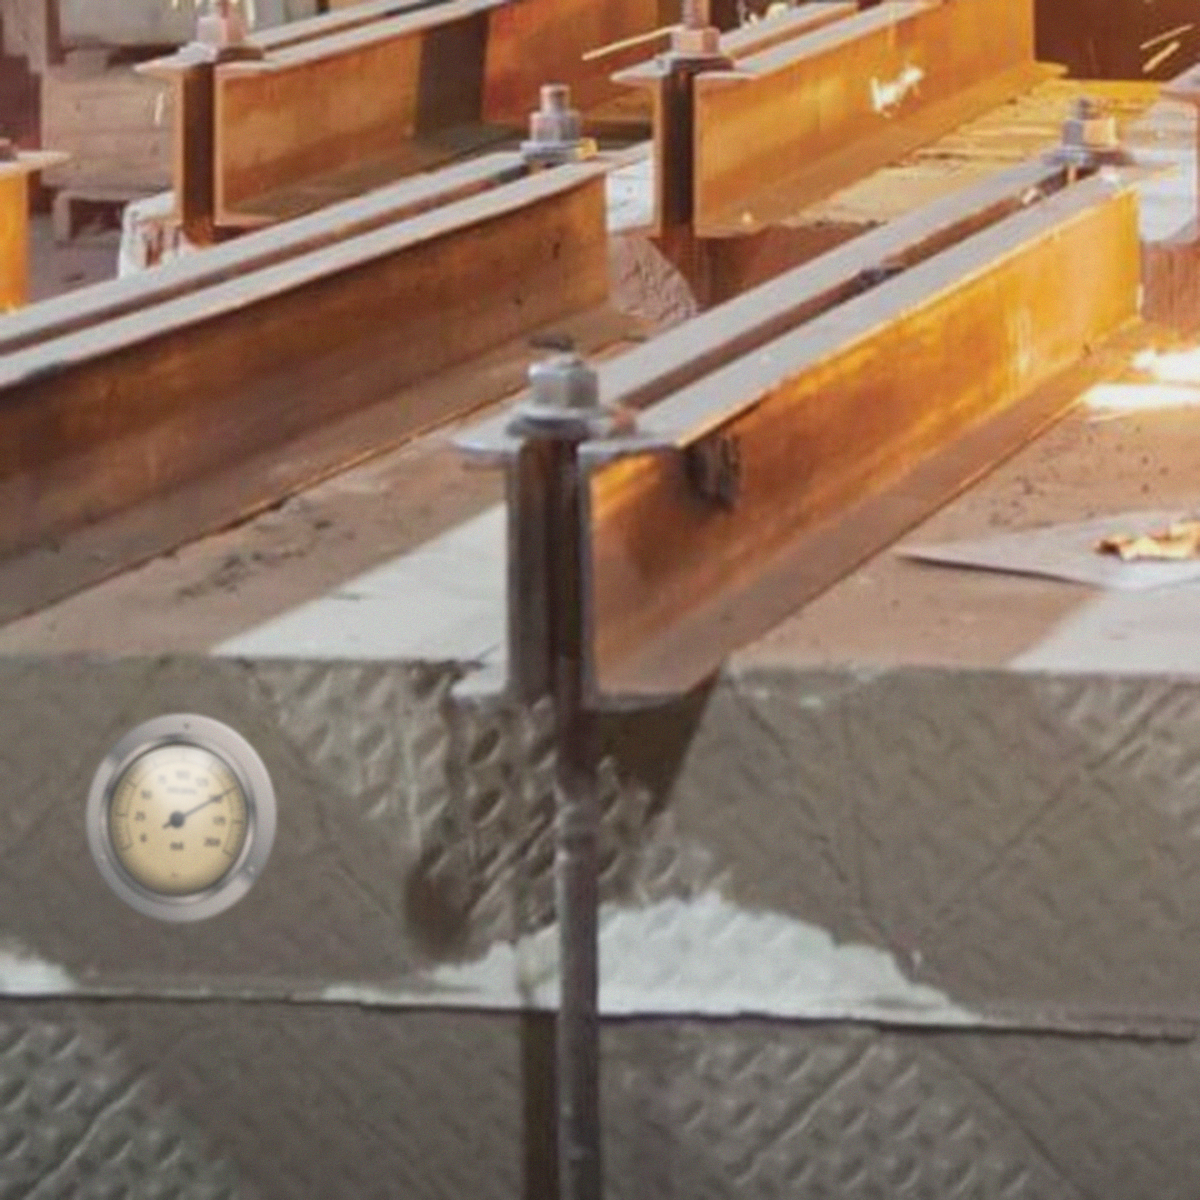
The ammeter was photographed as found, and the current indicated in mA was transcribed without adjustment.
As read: 150 mA
